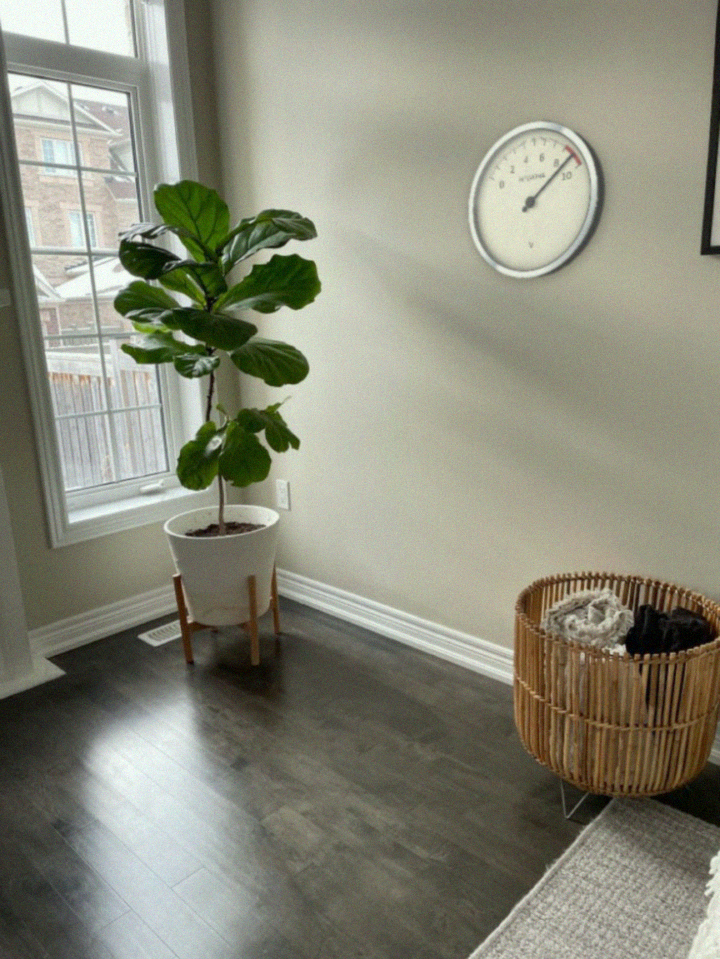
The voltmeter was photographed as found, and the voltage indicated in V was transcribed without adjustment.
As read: 9 V
